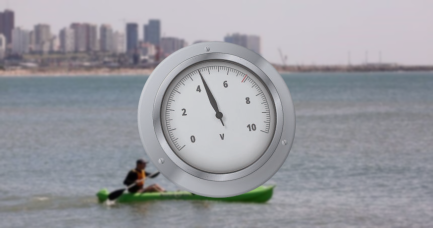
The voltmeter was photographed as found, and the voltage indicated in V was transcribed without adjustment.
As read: 4.5 V
